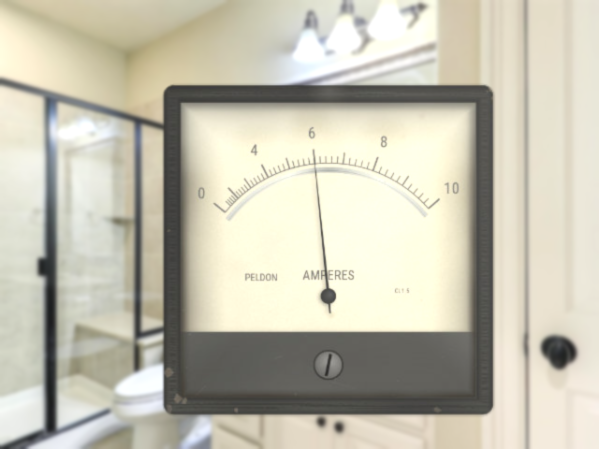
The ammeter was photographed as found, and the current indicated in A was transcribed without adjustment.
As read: 6 A
